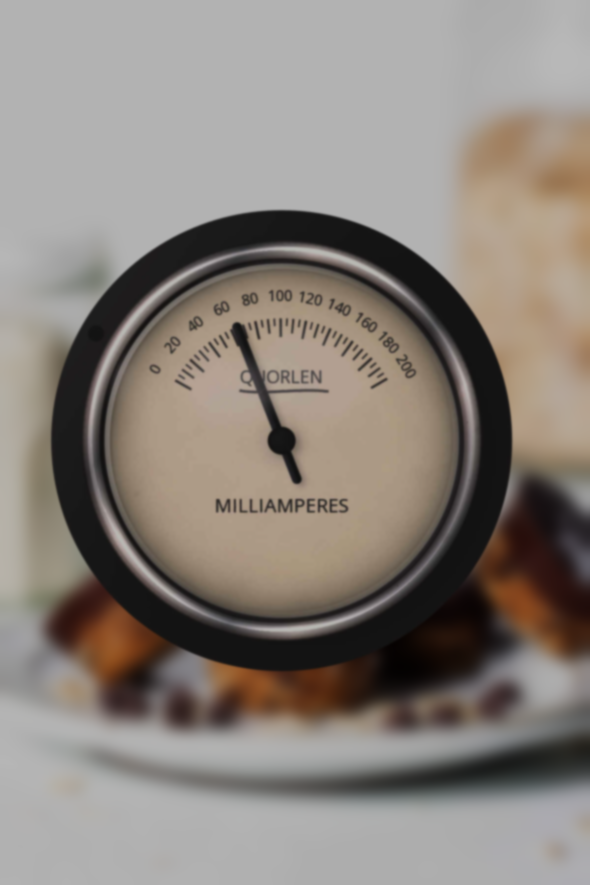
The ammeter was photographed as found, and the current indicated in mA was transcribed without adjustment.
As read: 65 mA
